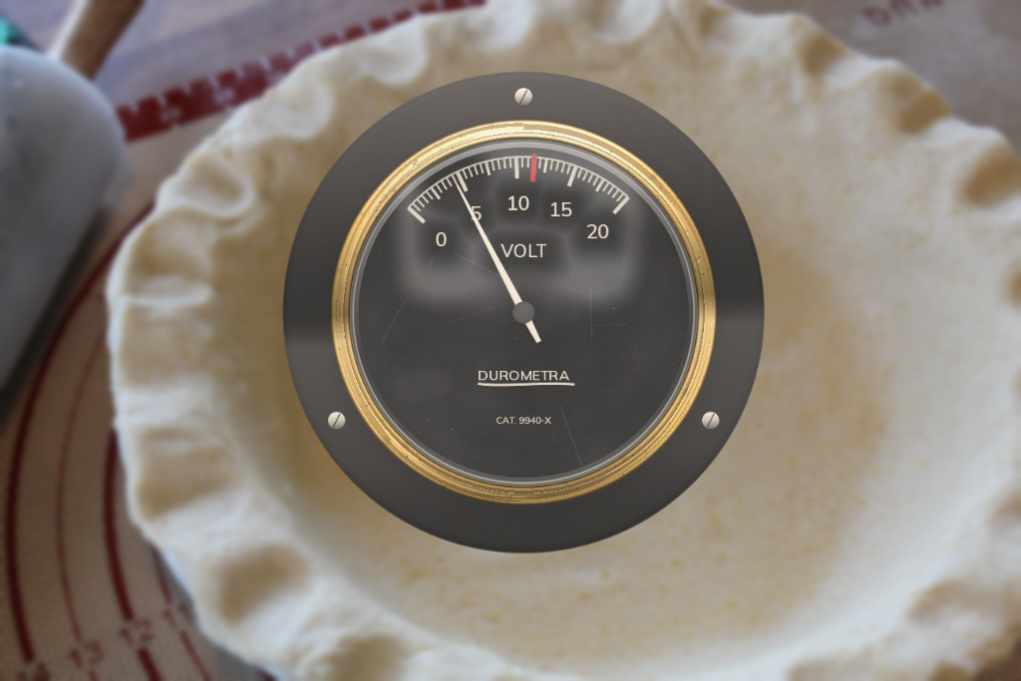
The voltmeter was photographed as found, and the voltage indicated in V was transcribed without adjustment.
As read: 4.5 V
